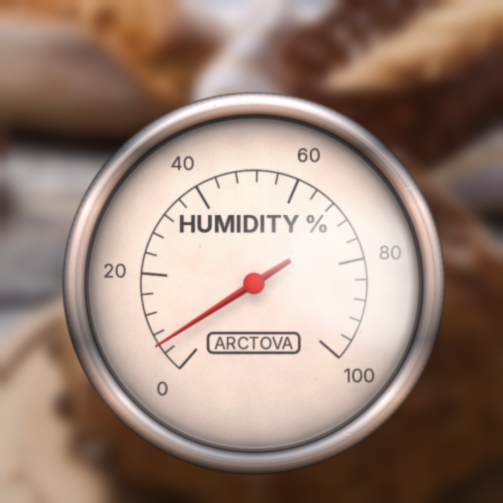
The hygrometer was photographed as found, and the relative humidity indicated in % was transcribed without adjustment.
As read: 6 %
